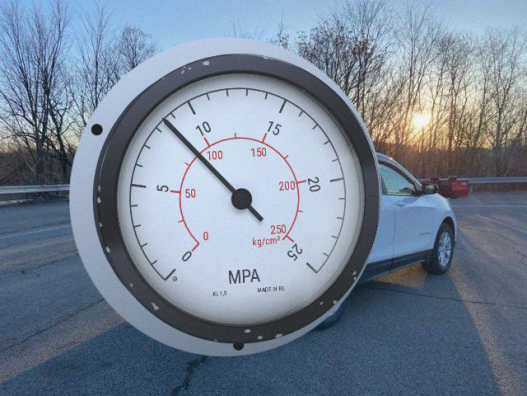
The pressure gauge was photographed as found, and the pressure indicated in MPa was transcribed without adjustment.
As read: 8.5 MPa
